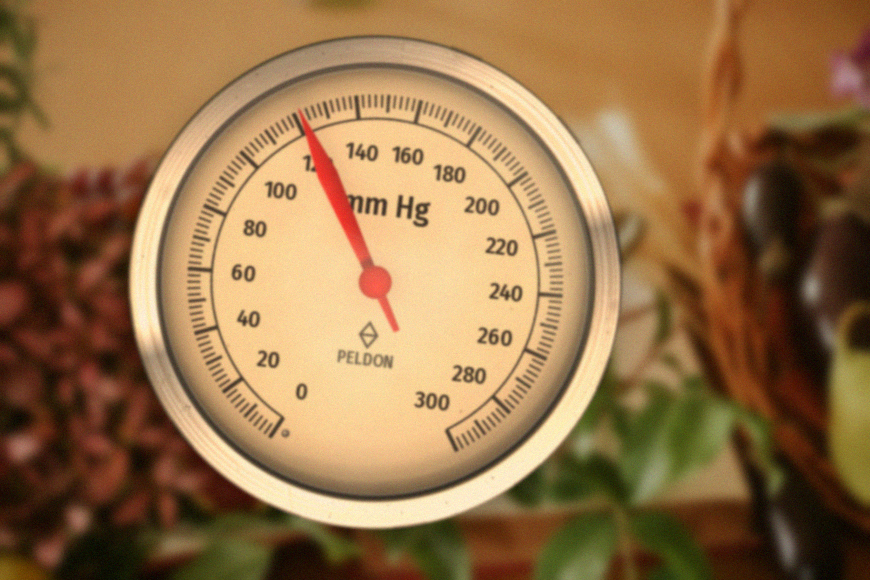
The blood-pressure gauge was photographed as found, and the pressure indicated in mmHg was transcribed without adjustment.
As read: 122 mmHg
